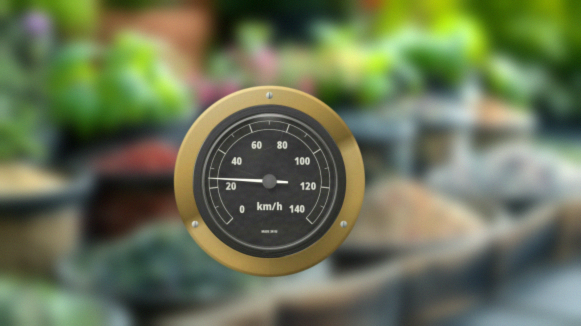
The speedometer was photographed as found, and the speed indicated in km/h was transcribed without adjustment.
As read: 25 km/h
